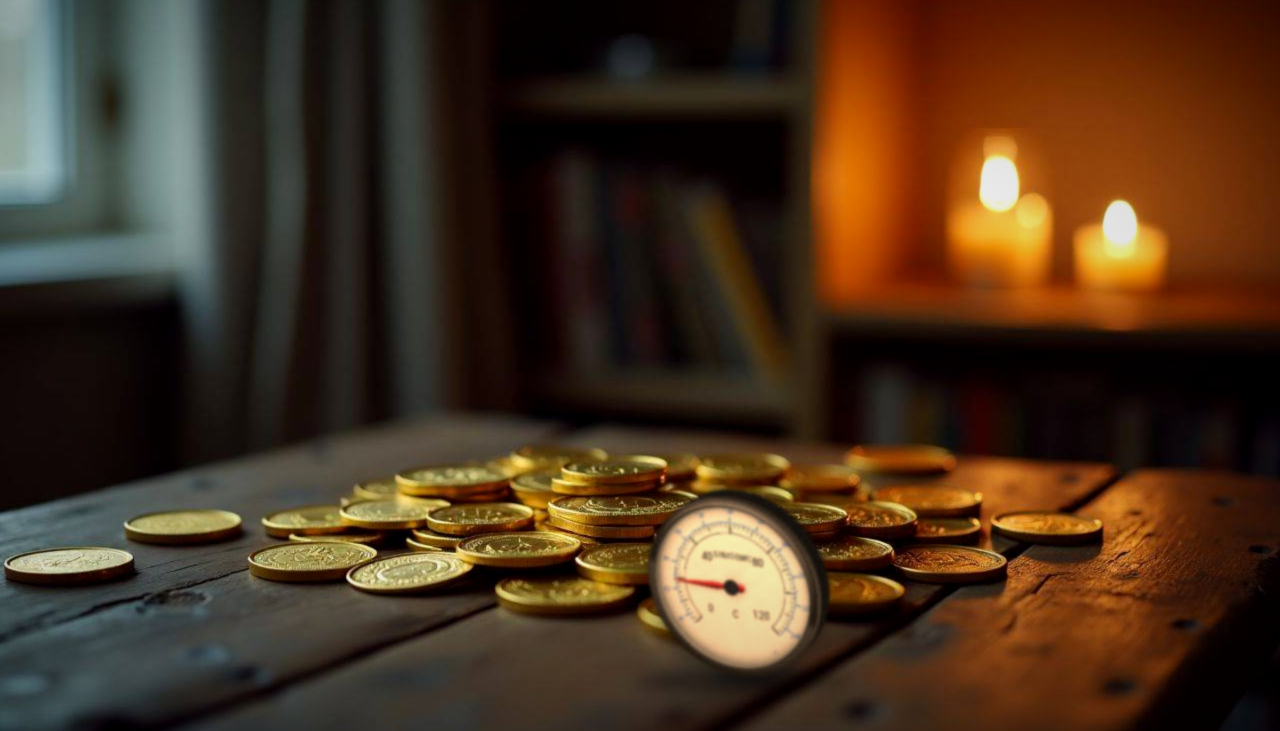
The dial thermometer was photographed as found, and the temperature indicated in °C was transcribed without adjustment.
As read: 20 °C
